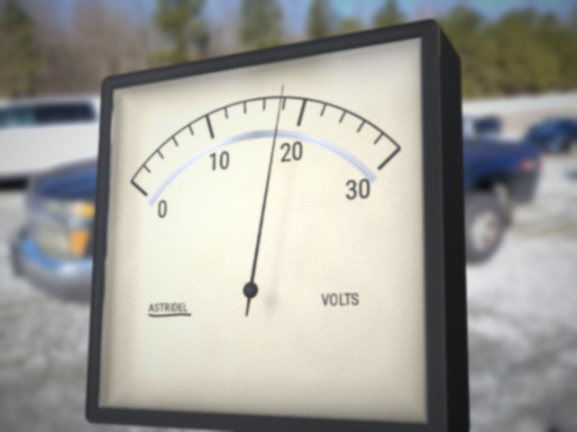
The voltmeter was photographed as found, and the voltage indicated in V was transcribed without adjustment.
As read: 18 V
